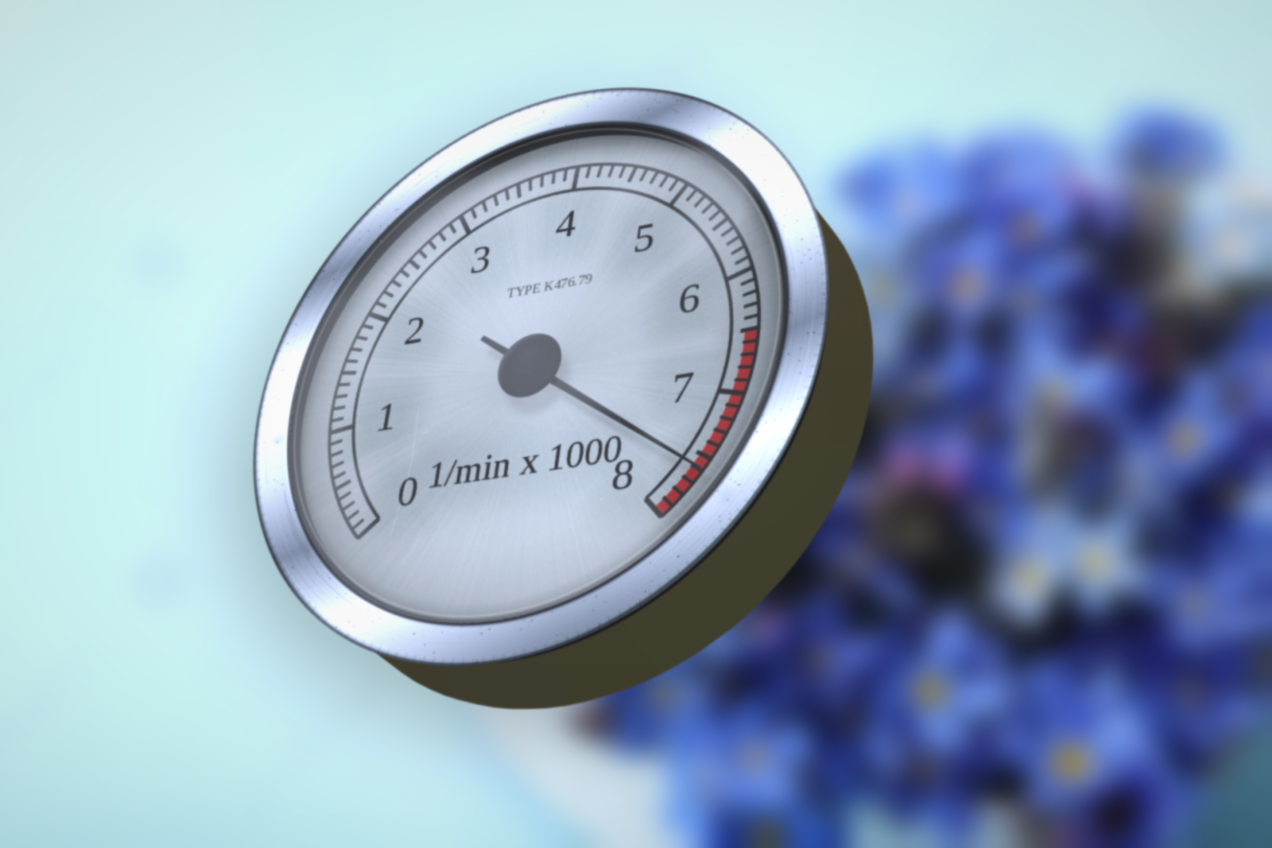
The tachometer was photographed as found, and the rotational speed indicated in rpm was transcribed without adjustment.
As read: 7600 rpm
